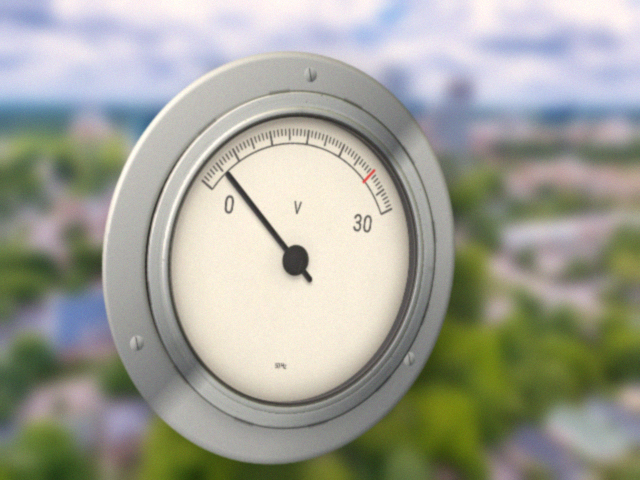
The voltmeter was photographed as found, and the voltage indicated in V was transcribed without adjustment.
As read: 2.5 V
